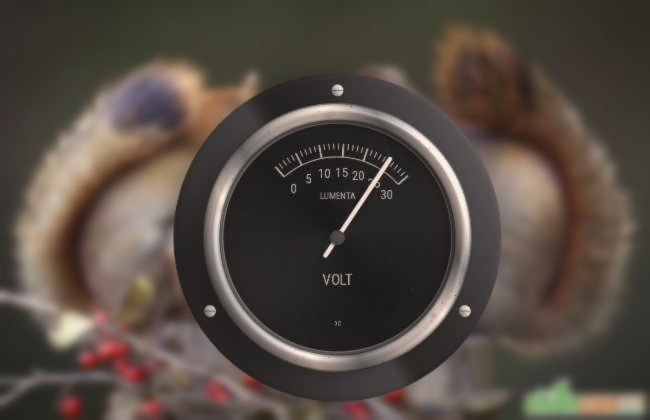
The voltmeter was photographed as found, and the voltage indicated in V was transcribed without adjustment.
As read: 25 V
